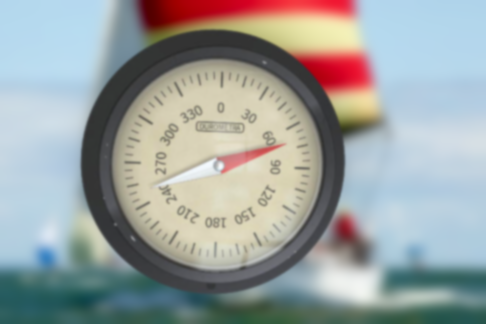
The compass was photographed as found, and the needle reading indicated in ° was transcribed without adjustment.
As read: 70 °
